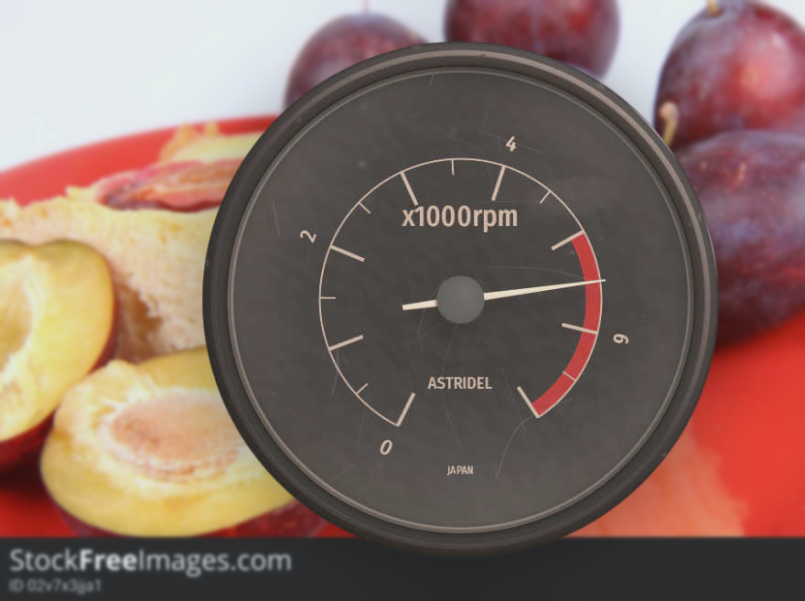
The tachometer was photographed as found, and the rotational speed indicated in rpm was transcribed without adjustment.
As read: 5500 rpm
